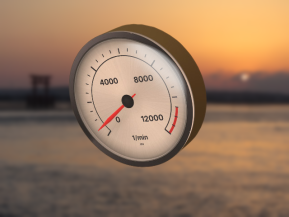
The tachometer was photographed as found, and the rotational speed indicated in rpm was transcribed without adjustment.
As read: 500 rpm
